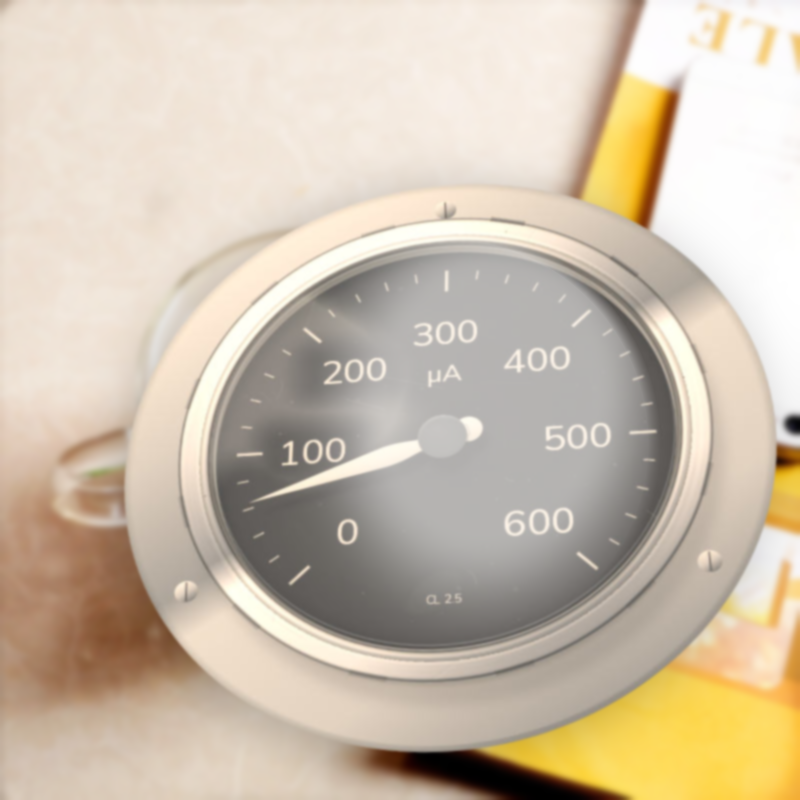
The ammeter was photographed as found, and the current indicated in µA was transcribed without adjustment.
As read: 60 µA
